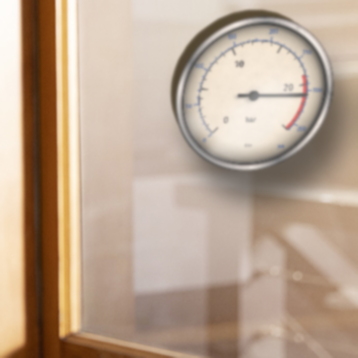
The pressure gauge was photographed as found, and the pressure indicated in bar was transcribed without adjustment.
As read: 21 bar
